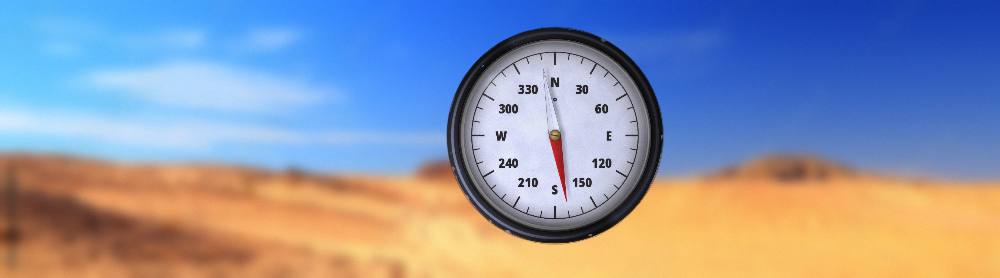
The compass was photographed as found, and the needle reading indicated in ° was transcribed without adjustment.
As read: 170 °
